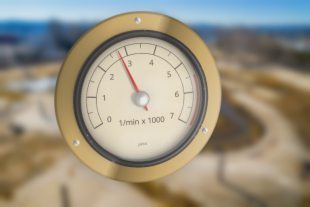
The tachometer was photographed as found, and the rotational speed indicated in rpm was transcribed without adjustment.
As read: 2750 rpm
